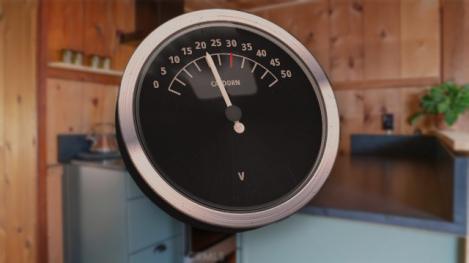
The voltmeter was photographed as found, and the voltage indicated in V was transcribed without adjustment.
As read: 20 V
